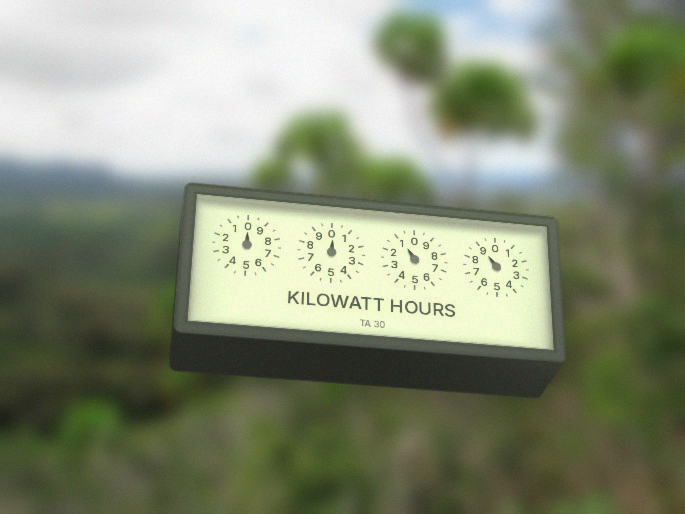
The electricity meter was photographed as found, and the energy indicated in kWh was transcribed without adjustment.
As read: 9 kWh
